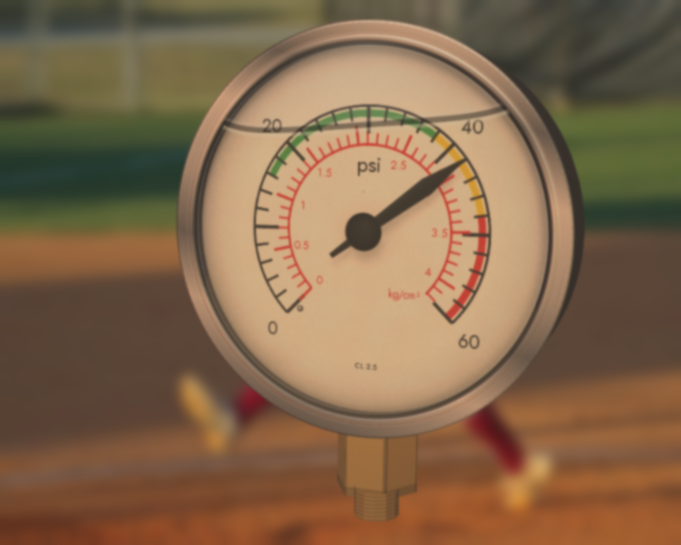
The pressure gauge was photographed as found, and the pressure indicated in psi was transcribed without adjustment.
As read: 42 psi
